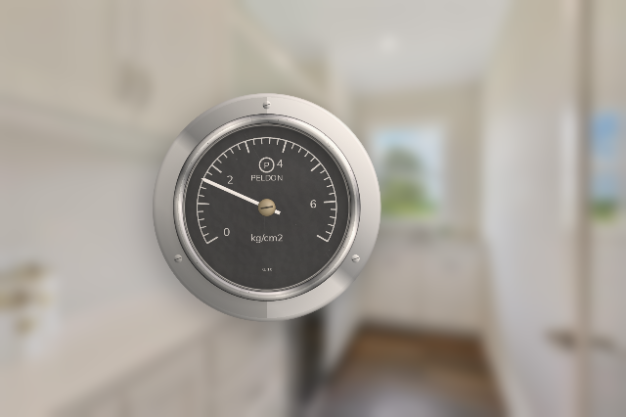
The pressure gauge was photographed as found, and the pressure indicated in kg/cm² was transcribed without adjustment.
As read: 1.6 kg/cm²
